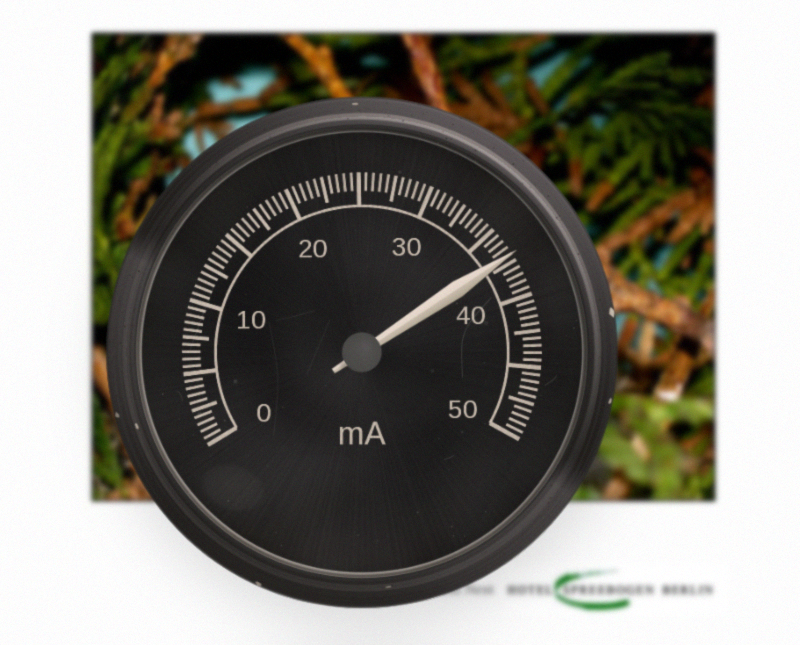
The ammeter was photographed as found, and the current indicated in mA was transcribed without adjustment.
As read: 37 mA
